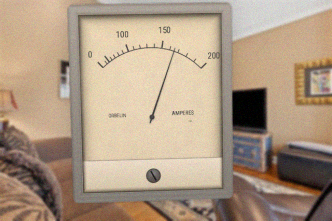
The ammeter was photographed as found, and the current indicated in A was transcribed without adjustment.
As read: 165 A
